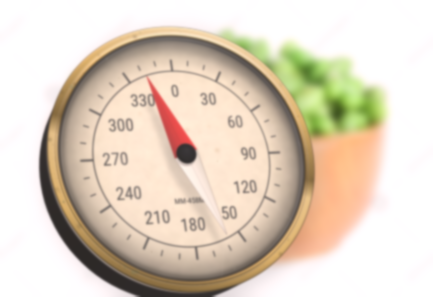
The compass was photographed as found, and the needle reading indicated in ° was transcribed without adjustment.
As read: 340 °
